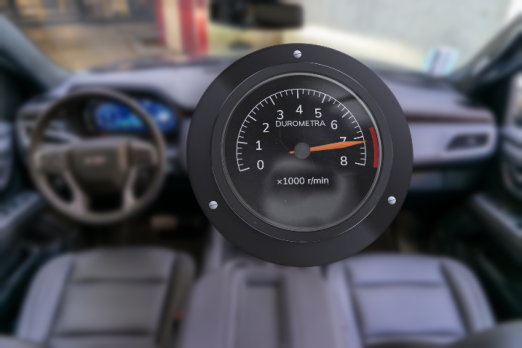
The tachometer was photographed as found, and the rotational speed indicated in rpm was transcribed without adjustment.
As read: 7200 rpm
